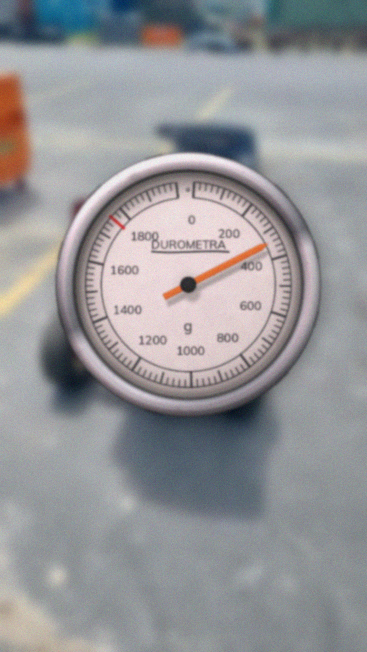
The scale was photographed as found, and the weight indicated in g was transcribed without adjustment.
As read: 340 g
